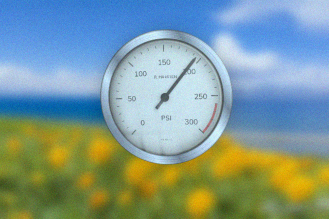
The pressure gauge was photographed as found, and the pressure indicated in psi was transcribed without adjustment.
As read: 195 psi
